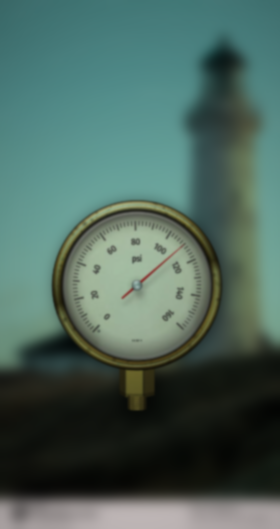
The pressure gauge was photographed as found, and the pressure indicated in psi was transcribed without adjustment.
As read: 110 psi
